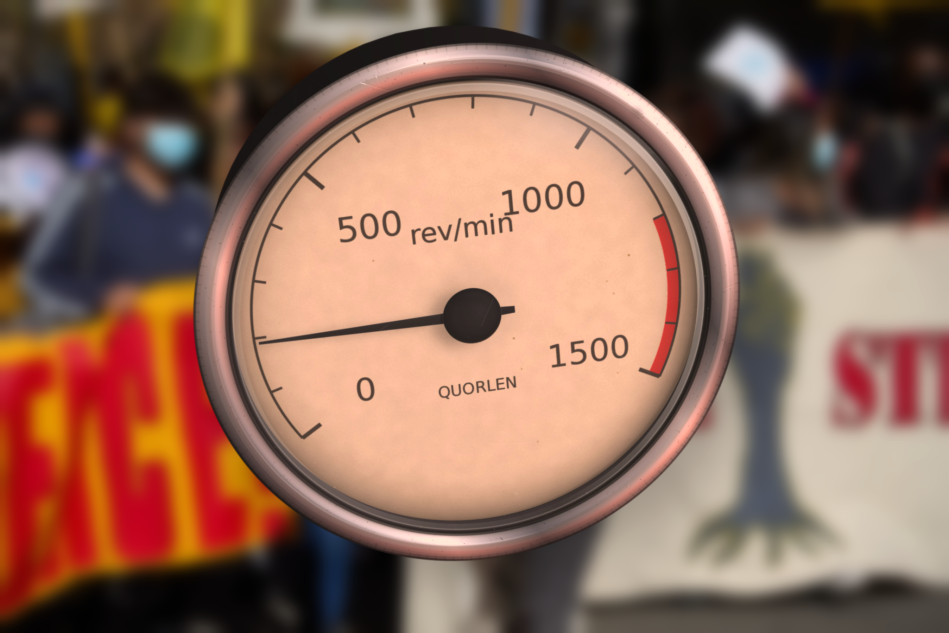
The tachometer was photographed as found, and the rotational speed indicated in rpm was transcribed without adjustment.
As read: 200 rpm
